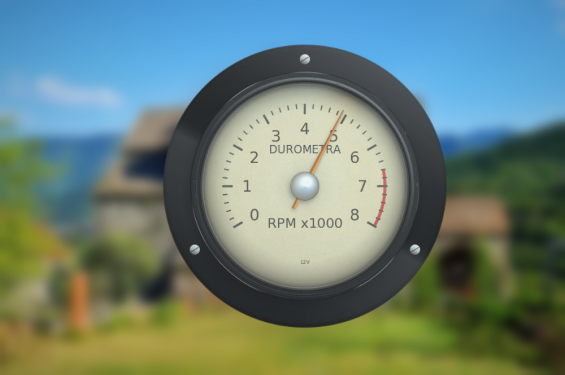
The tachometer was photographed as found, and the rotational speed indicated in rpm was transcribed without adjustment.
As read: 4900 rpm
